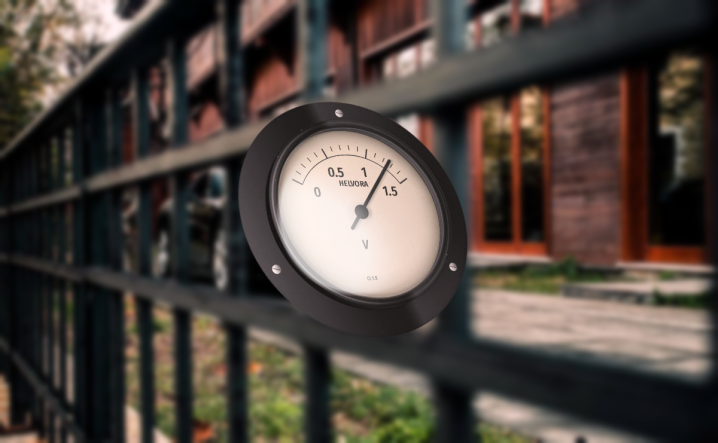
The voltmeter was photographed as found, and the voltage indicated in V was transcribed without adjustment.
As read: 1.25 V
